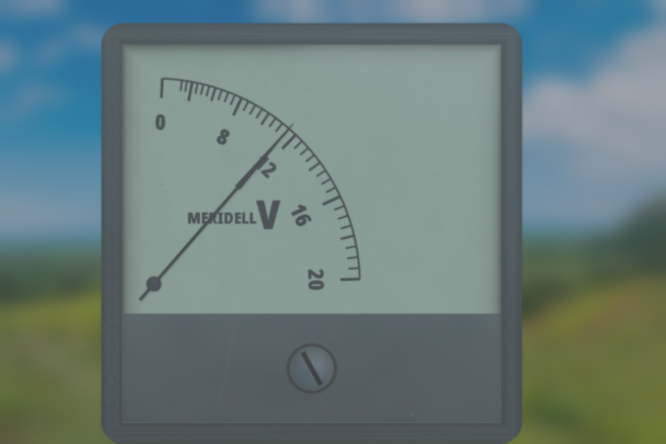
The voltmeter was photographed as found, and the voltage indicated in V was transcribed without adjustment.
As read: 11.5 V
